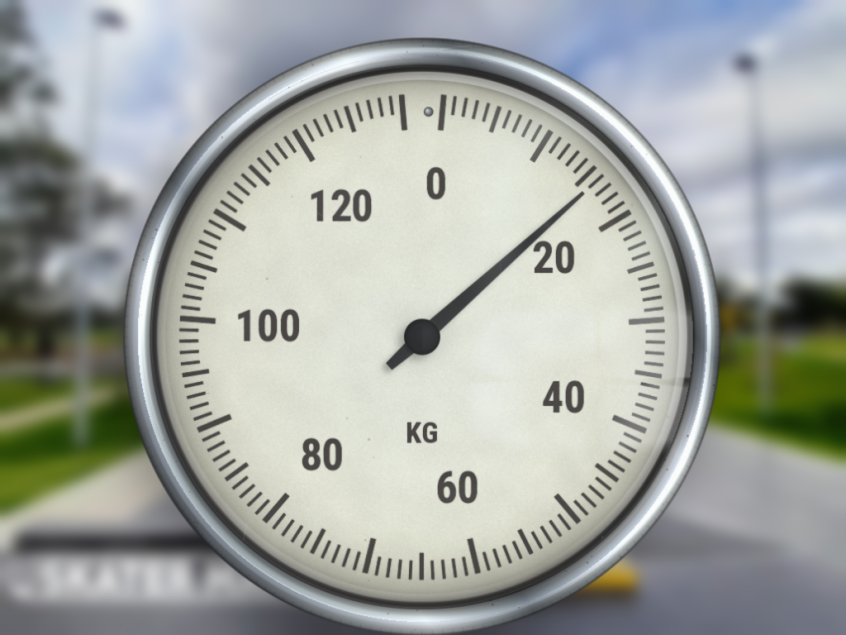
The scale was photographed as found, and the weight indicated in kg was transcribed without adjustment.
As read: 16 kg
